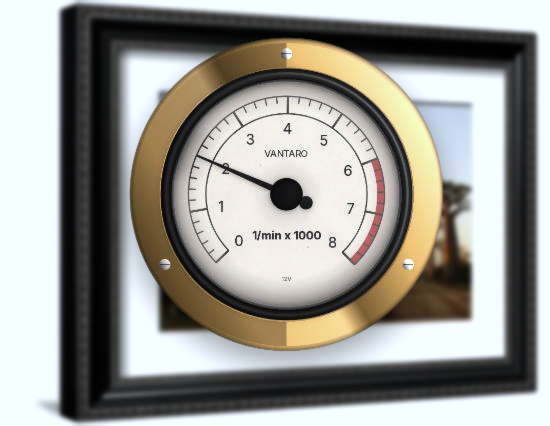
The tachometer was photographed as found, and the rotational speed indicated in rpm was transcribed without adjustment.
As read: 2000 rpm
